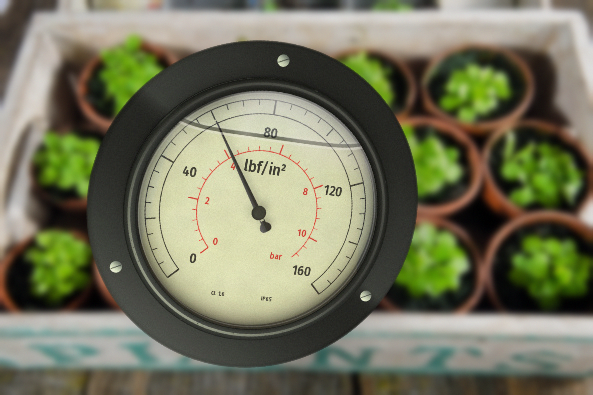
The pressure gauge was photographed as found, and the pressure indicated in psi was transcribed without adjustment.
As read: 60 psi
